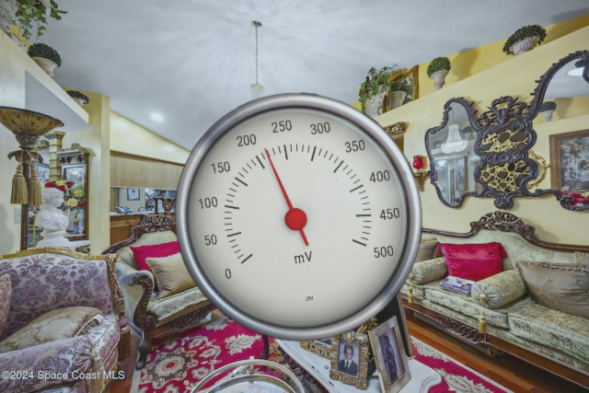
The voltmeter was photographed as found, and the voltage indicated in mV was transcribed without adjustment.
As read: 220 mV
